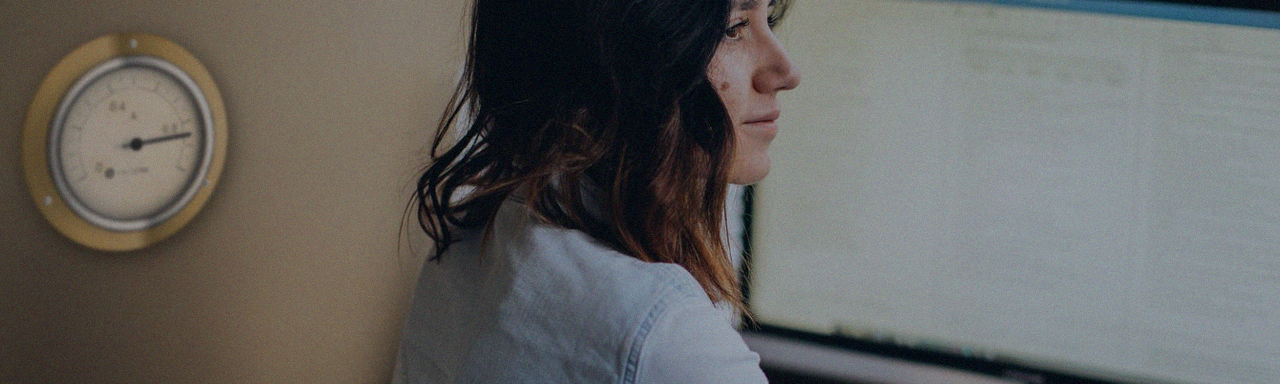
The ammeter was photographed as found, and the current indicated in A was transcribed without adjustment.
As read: 0.85 A
